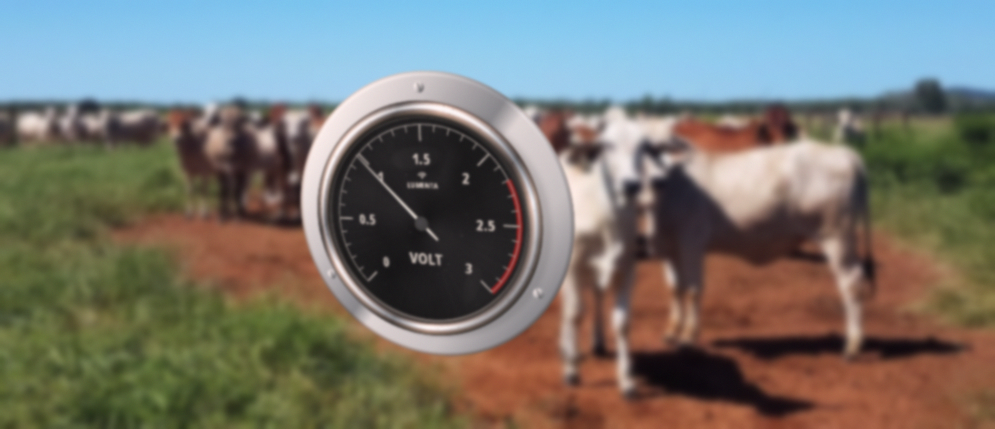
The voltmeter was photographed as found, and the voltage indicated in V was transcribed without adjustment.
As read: 1 V
